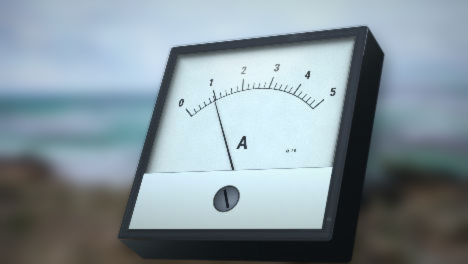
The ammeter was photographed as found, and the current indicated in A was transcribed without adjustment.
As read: 1 A
